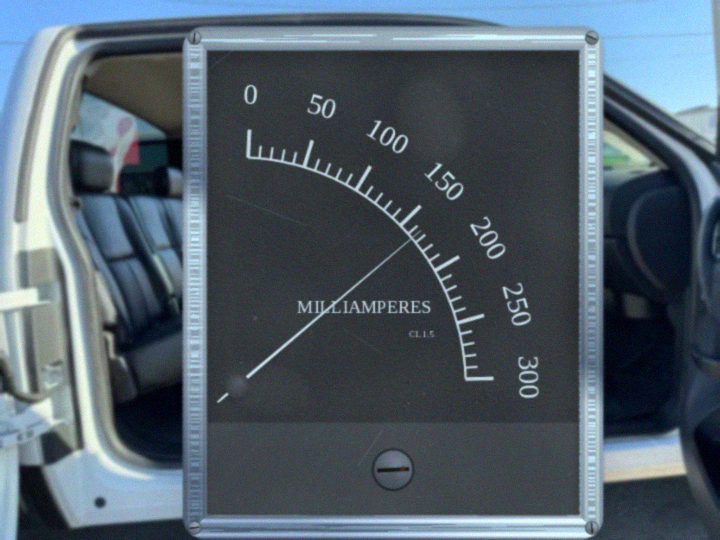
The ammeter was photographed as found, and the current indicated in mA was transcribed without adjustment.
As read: 165 mA
